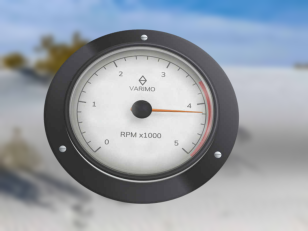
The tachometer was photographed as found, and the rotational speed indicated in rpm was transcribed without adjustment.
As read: 4200 rpm
